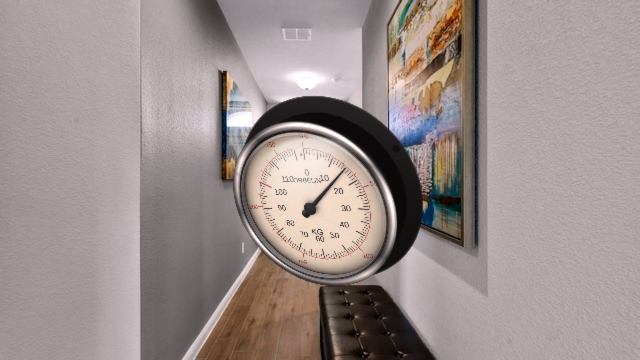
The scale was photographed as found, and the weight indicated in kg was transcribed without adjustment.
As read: 15 kg
